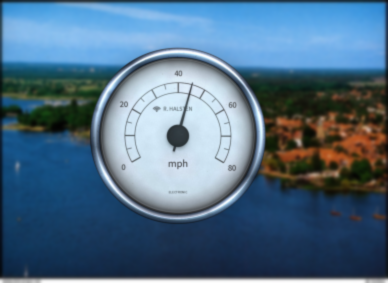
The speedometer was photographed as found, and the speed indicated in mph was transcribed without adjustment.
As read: 45 mph
